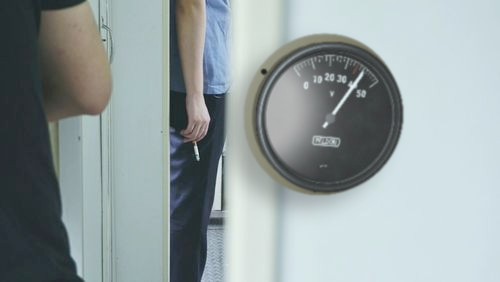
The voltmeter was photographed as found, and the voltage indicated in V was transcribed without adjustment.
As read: 40 V
